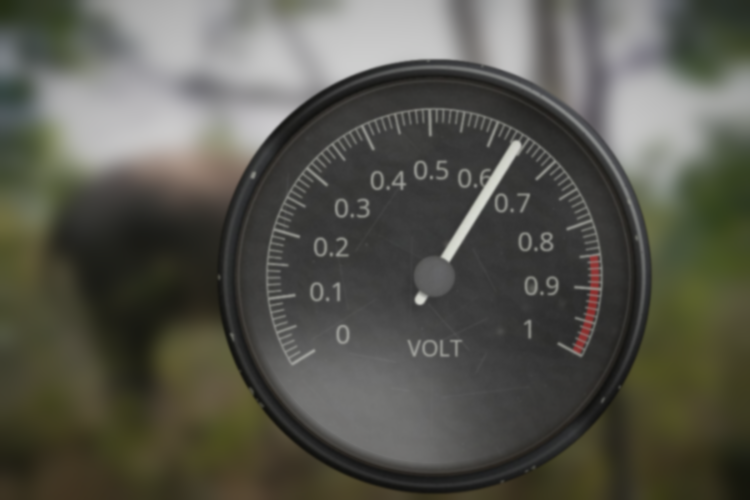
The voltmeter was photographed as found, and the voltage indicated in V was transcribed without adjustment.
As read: 0.64 V
